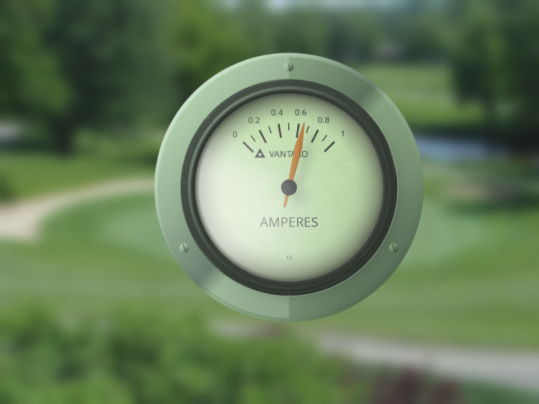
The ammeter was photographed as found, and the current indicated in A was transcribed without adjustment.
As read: 0.65 A
